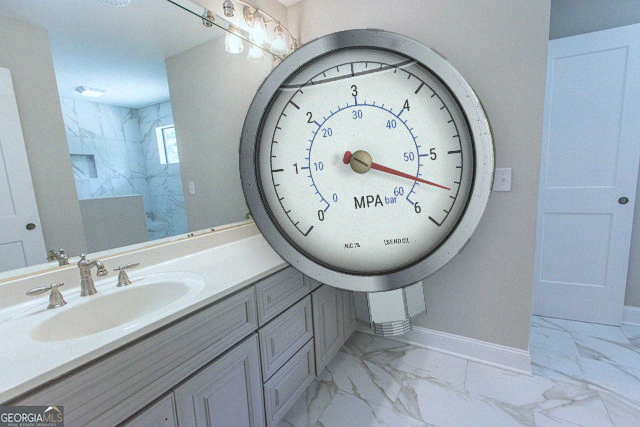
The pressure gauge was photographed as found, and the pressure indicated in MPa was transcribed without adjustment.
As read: 5.5 MPa
